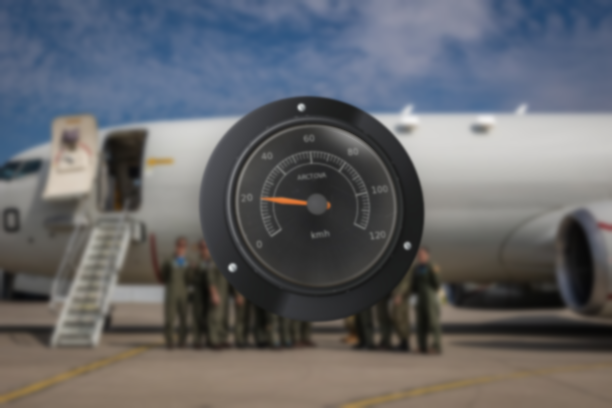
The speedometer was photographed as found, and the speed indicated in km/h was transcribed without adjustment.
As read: 20 km/h
